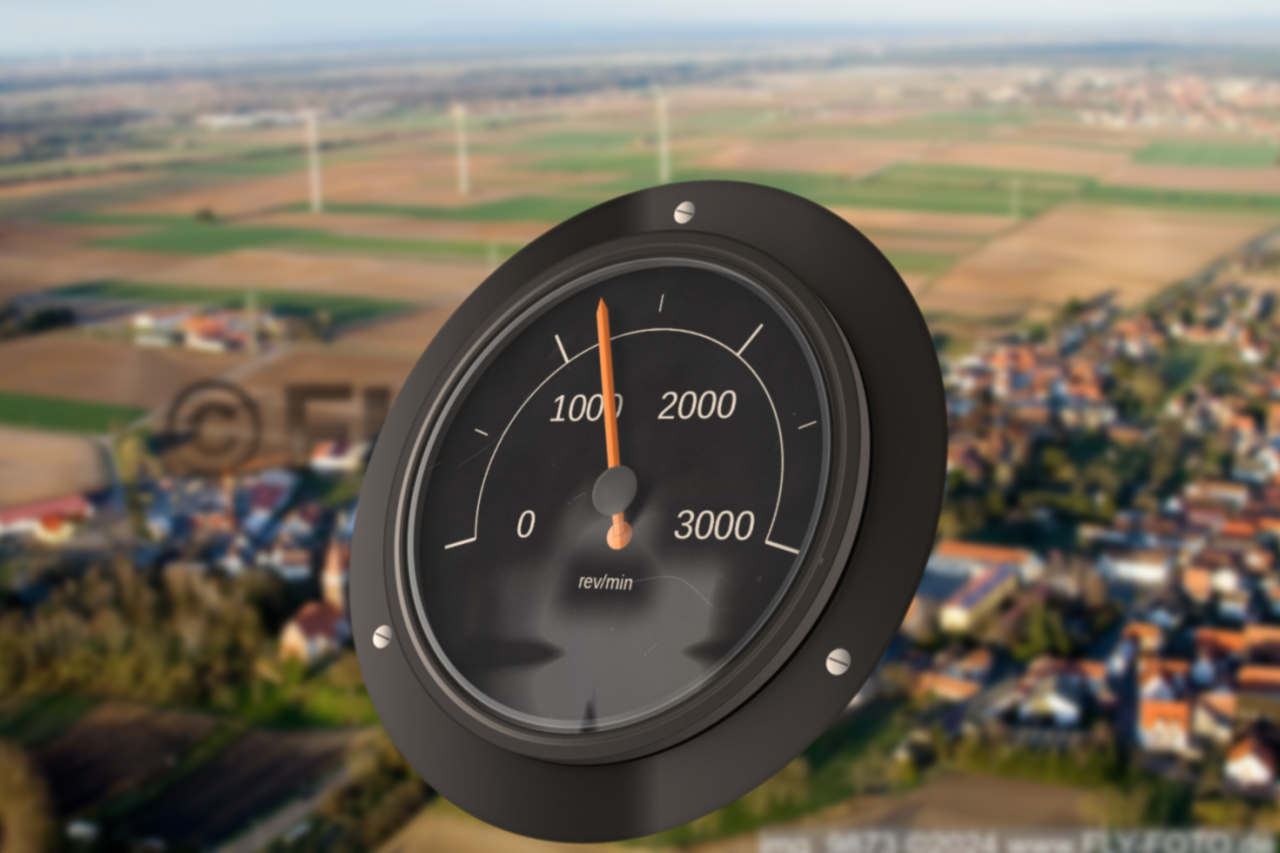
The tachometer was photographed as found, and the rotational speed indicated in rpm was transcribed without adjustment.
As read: 1250 rpm
